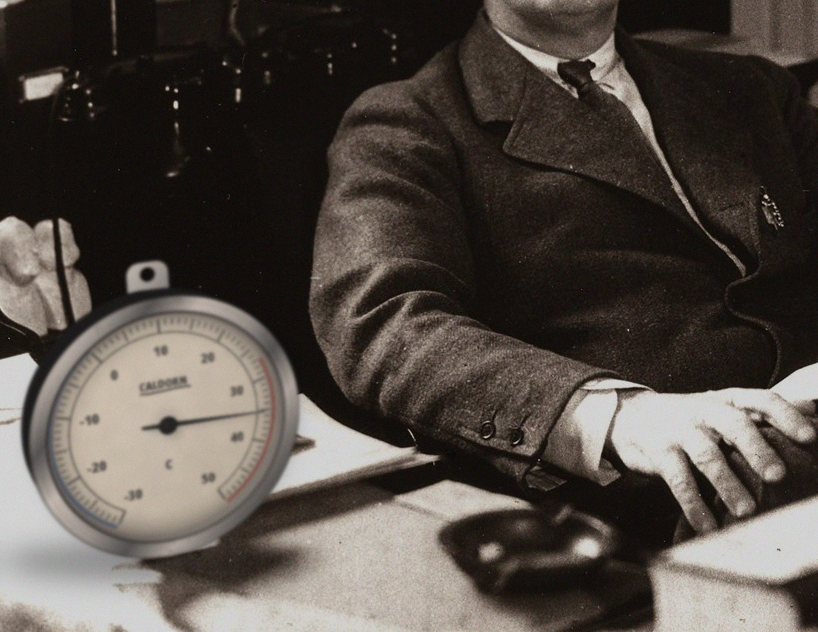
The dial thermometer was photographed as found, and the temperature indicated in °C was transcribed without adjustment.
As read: 35 °C
